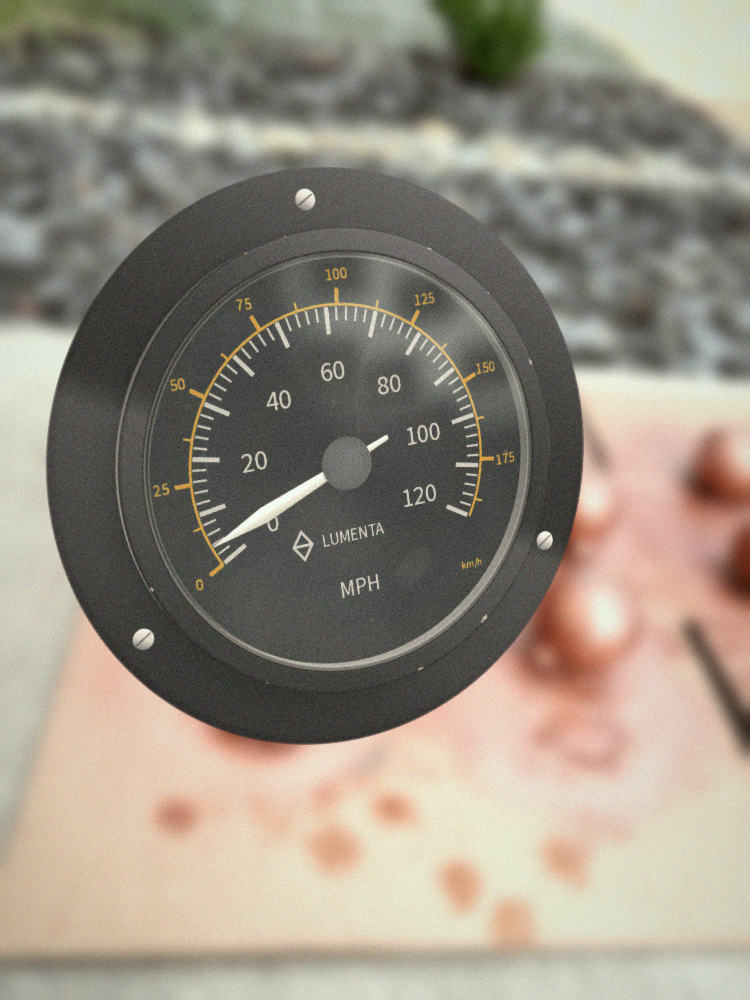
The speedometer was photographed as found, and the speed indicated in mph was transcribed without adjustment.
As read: 4 mph
